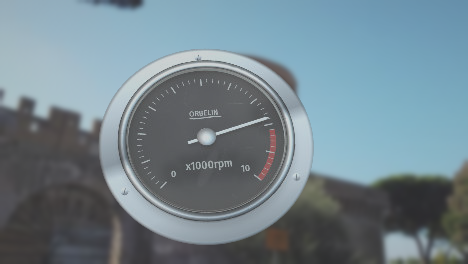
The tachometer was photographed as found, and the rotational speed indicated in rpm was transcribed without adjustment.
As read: 7800 rpm
